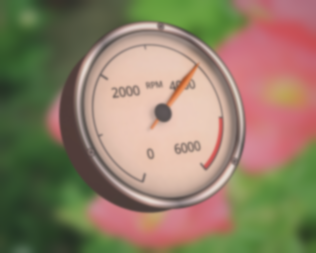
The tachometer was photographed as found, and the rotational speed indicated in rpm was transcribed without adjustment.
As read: 4000 rpm
